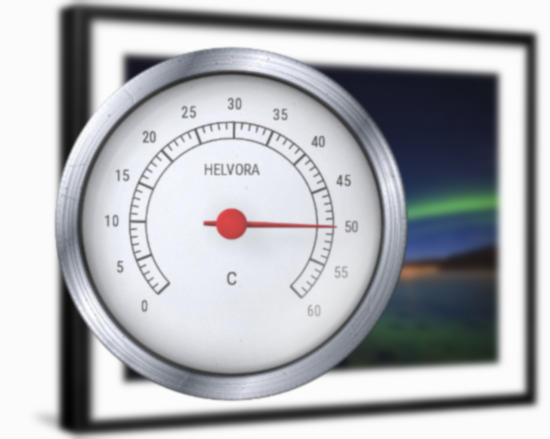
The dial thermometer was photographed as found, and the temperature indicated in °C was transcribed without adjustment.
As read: 50 °C
